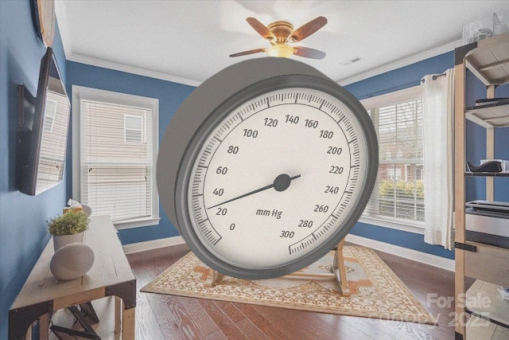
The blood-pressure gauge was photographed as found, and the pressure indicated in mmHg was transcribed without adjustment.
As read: 30 mmHg
